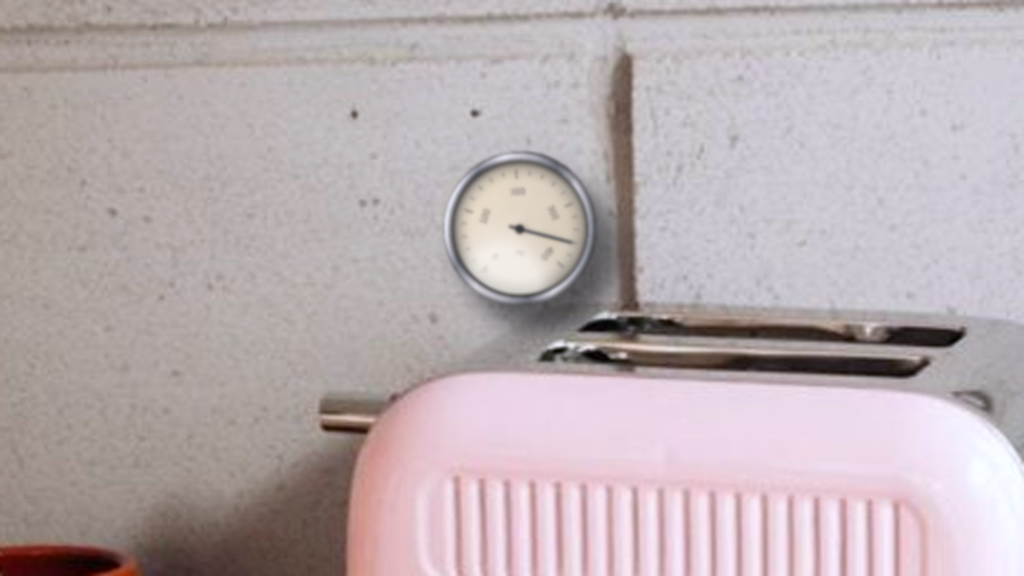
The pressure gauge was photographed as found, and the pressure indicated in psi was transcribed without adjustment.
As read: 360 psi
